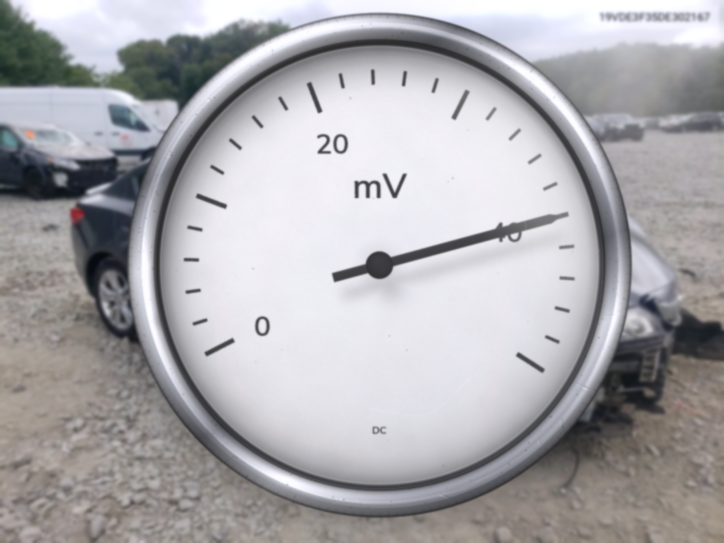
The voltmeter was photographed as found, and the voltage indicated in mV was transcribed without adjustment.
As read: 40 mV
